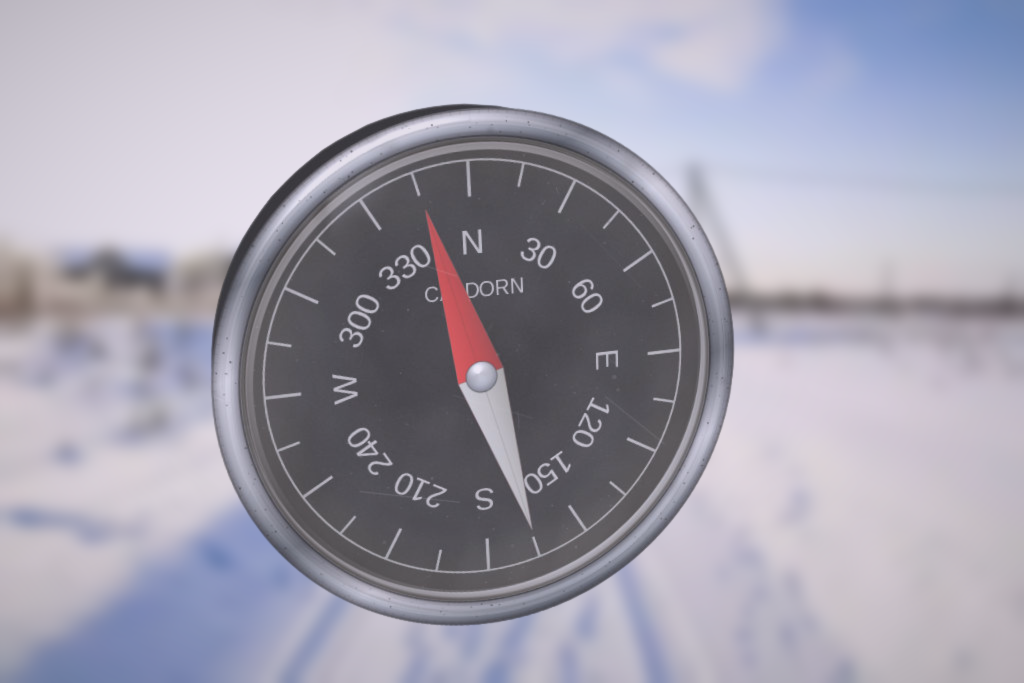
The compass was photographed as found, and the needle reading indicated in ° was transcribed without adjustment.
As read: 345 °
